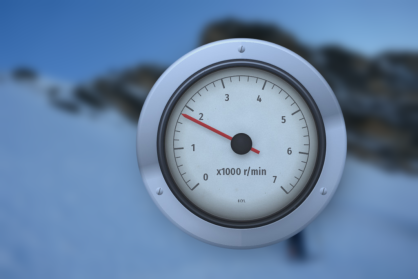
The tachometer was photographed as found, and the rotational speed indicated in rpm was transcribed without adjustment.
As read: 1800 rpm
